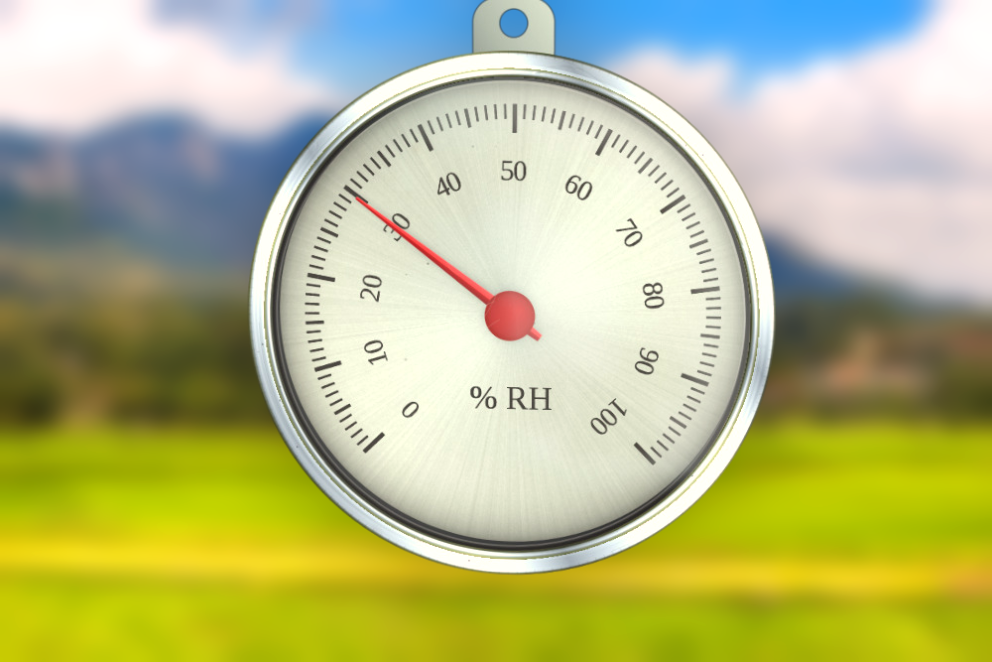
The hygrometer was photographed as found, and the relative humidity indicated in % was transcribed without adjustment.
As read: 30 %
